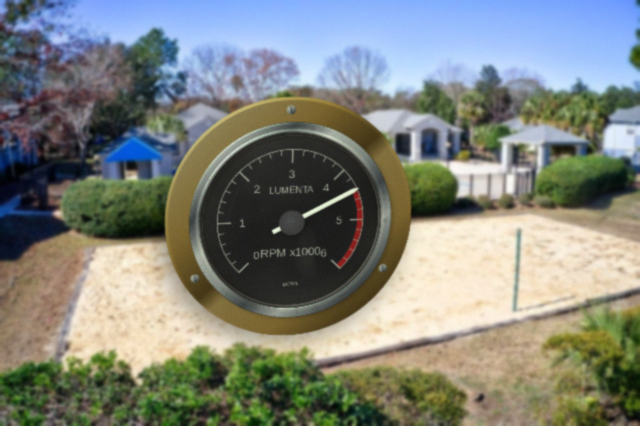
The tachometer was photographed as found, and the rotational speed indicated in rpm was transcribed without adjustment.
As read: 4400 rpm
